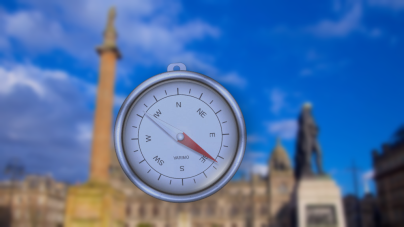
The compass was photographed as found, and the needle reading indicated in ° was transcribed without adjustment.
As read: 127.5 °
